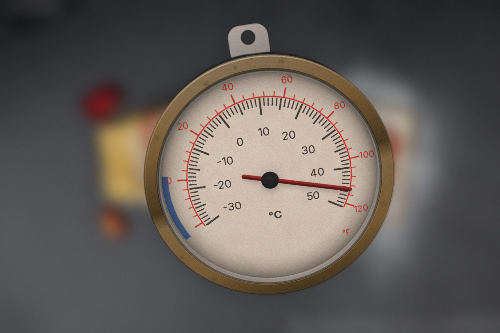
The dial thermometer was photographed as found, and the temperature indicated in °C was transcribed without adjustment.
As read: 45 °C
